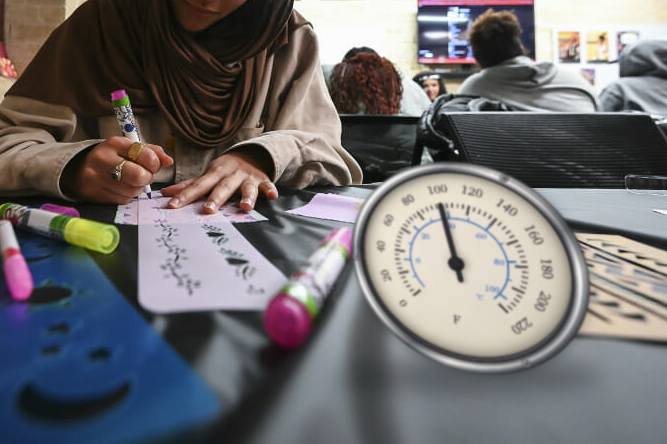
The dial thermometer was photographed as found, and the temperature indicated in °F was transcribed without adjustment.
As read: 100 °F
